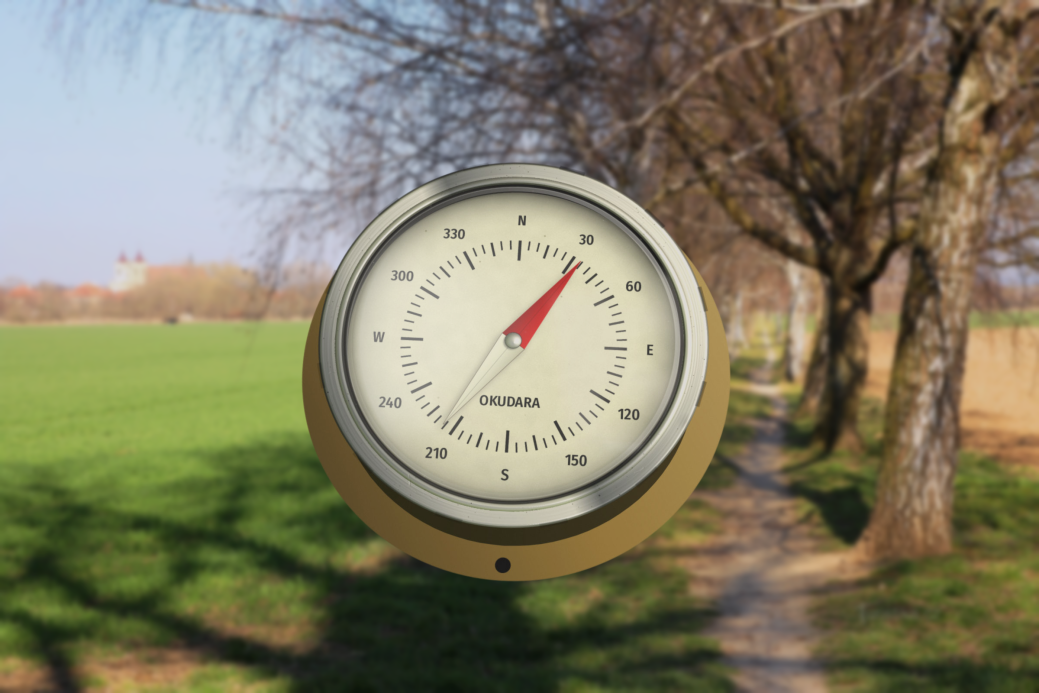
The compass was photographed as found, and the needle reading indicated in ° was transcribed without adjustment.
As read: 35 °
